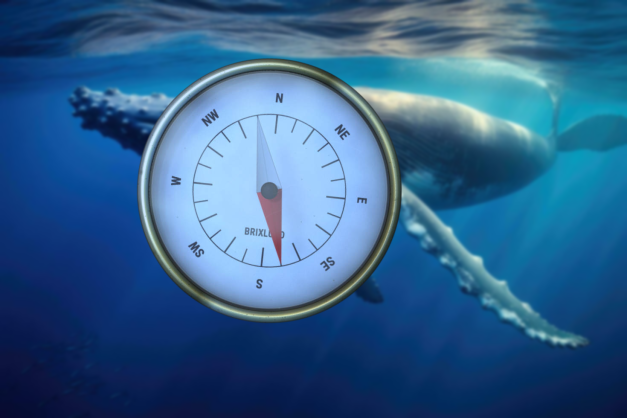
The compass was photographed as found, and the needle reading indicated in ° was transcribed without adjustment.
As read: 165 °
